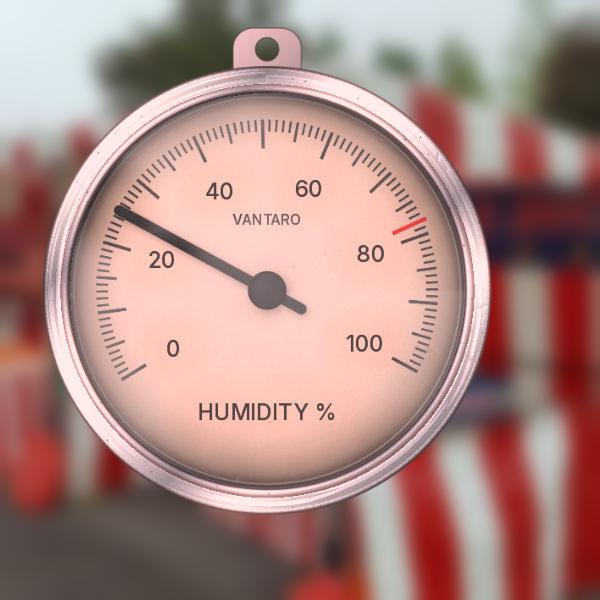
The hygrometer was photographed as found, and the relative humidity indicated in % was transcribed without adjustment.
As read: 25 %
